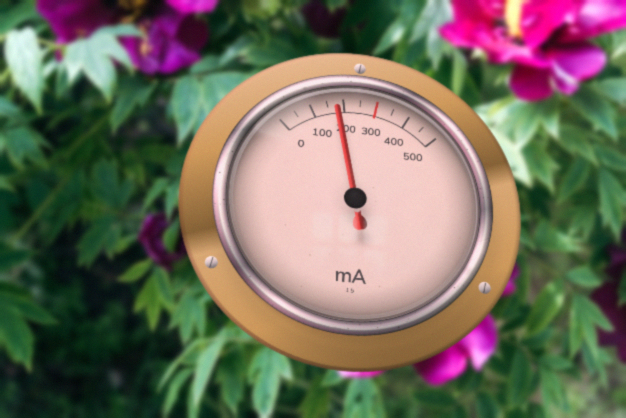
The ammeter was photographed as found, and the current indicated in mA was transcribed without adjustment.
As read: 175 mA
